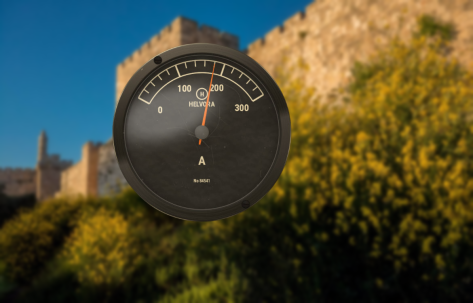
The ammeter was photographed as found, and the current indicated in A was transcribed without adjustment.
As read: 180 A
